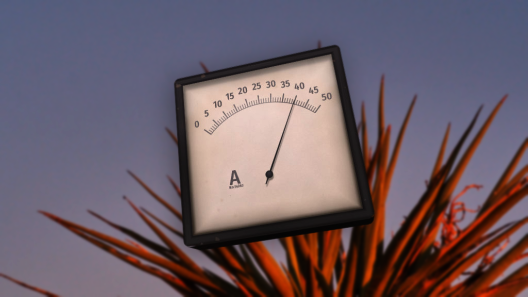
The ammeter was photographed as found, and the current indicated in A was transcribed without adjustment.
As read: 40 A
